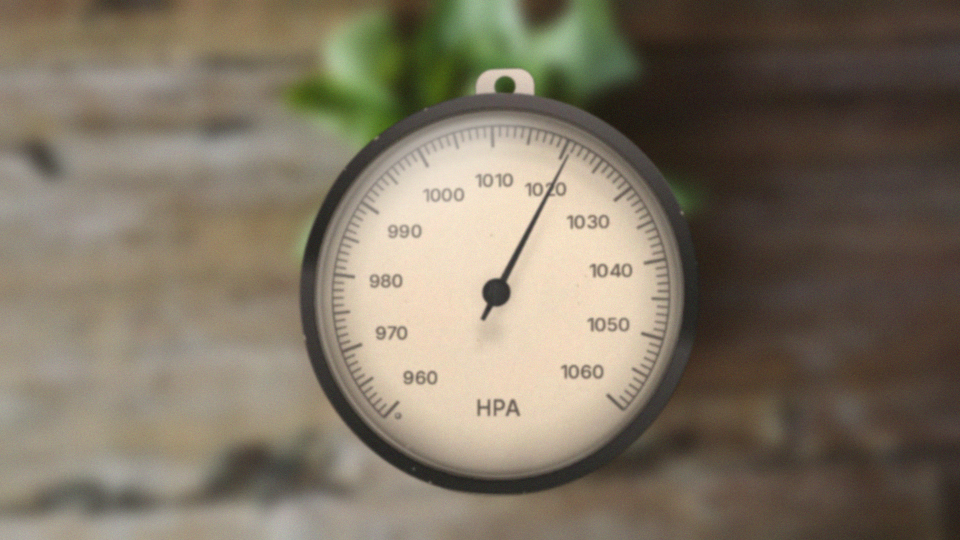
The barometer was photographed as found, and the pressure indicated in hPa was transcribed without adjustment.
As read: 1021 hPa
